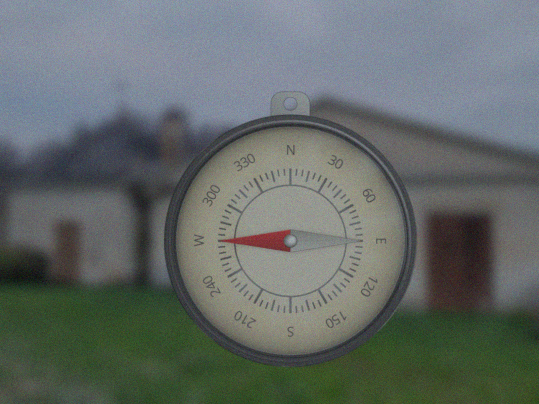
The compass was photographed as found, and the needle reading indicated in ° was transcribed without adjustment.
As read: 270 °
